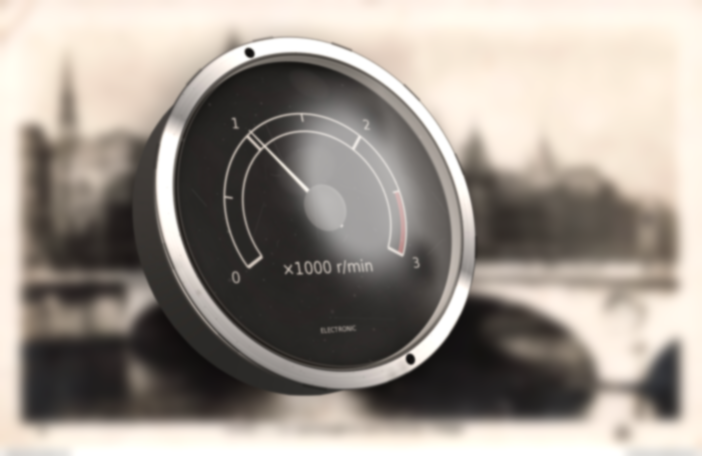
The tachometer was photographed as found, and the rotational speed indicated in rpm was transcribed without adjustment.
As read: 1000 rpm
